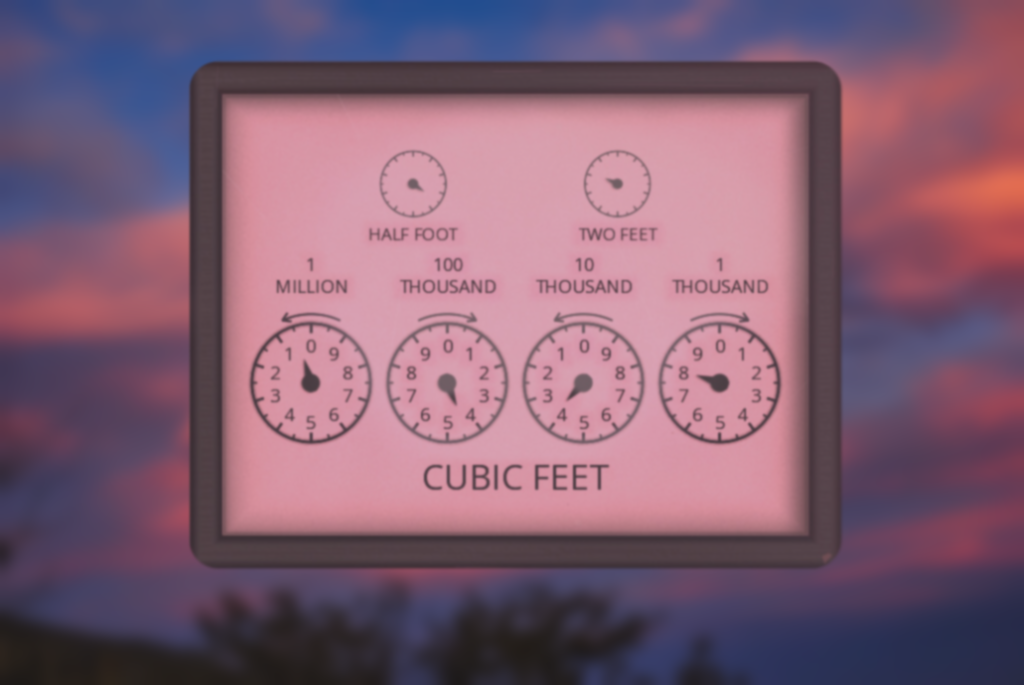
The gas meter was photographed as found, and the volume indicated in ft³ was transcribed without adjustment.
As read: 43800 ft³
